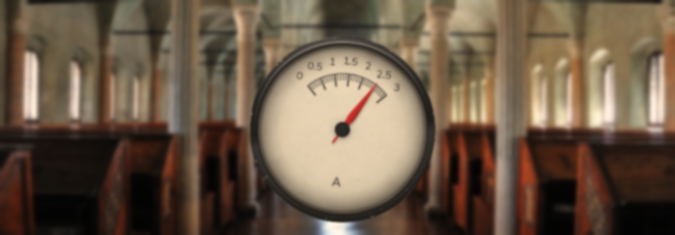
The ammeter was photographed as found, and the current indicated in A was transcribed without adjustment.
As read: 2.5 A
